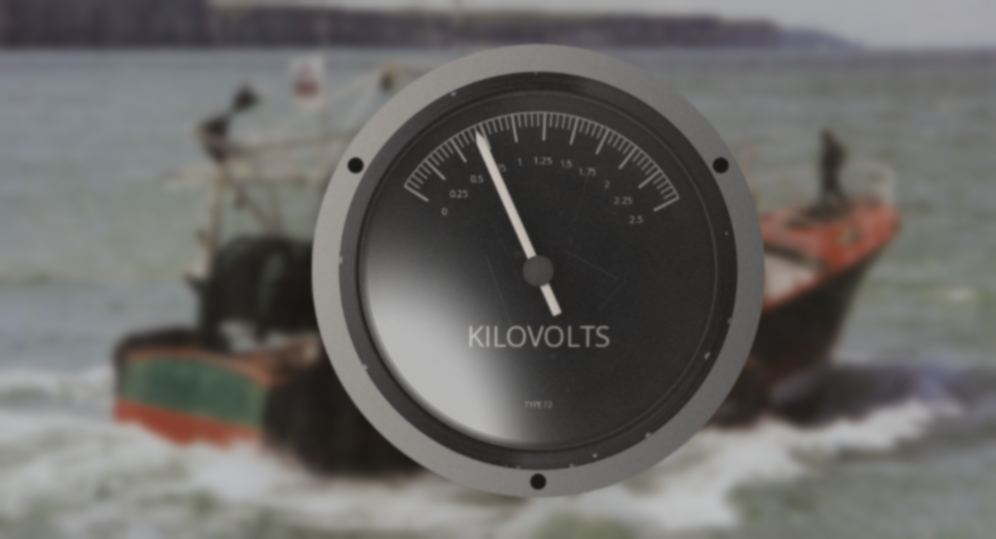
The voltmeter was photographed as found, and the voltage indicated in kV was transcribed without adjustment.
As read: 0.7 kV
